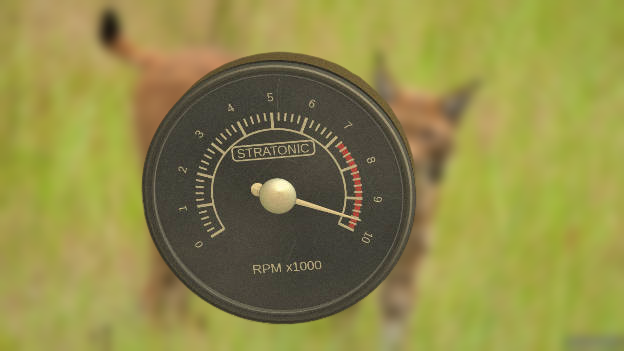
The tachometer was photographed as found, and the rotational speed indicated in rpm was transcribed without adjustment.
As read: 9600 rpm
